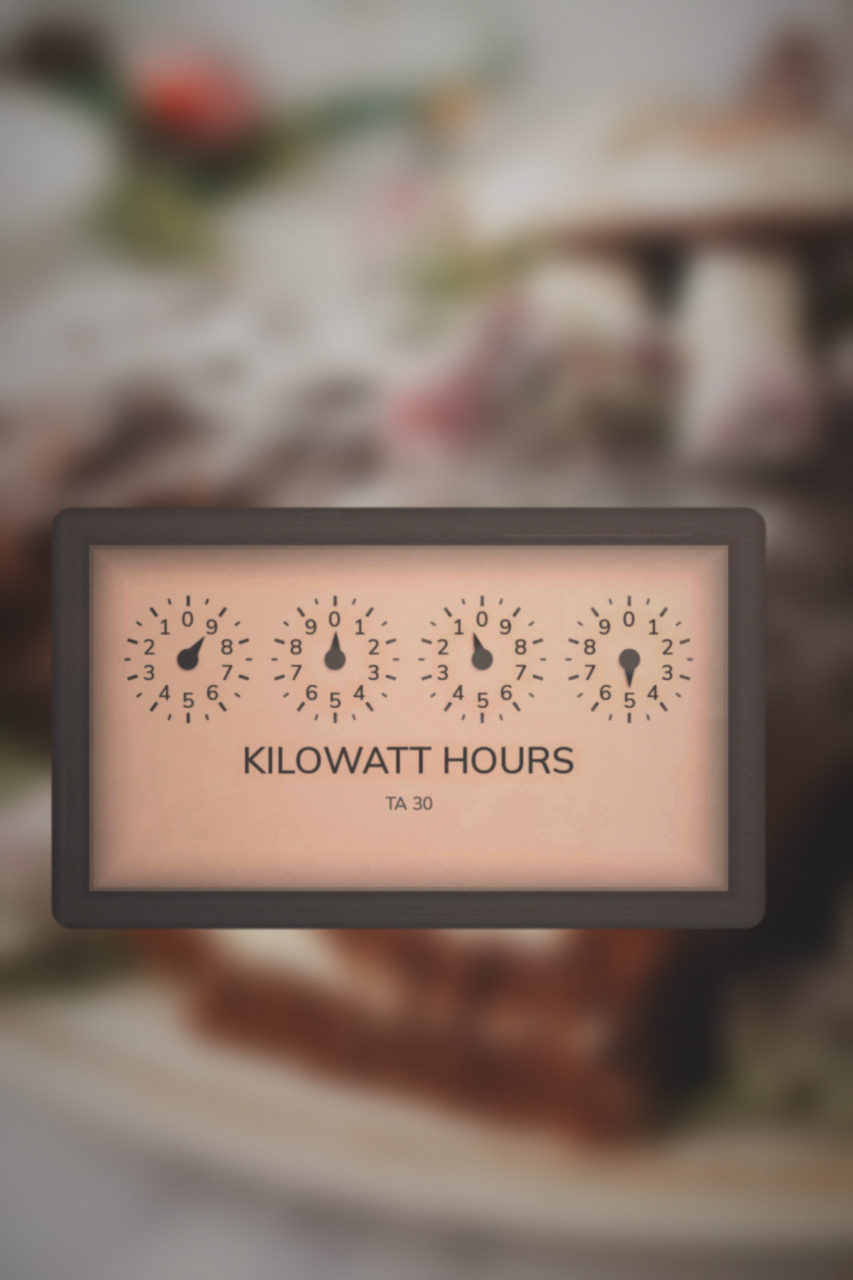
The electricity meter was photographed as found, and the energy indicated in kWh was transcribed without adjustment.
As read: 9005 kWh
